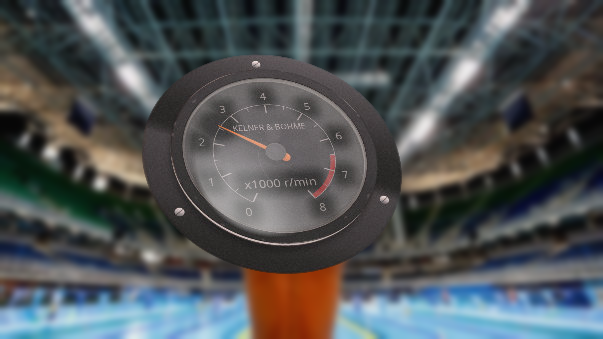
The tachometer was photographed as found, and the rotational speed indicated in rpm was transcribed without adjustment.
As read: 2500 rpm
